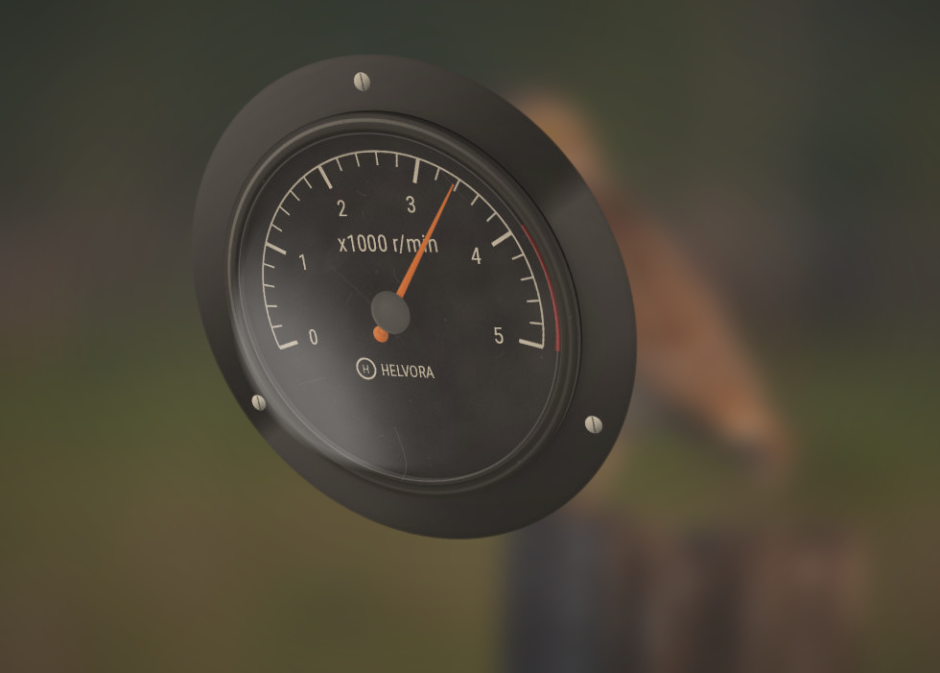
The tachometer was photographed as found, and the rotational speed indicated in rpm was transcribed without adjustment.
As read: 3400 rpm
